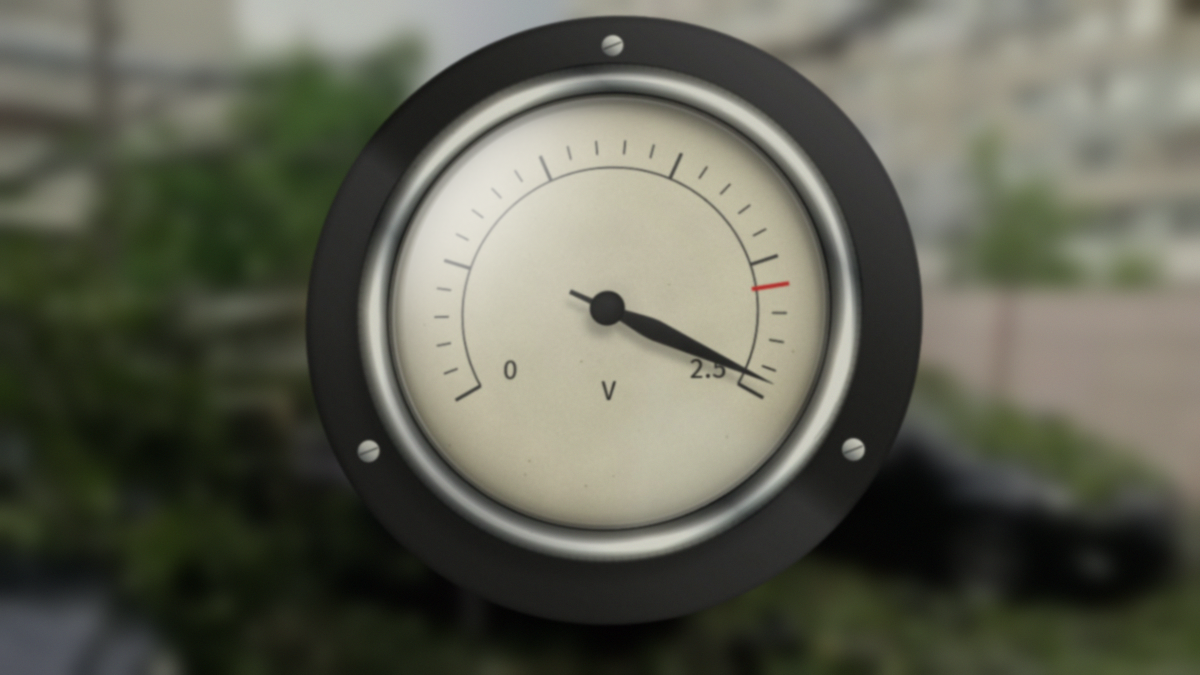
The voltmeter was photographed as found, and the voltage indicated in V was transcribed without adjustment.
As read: 2.45 V
